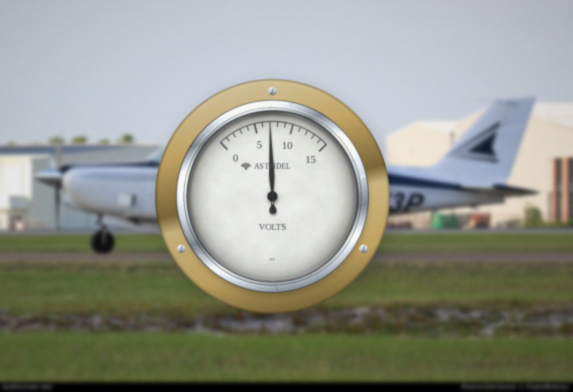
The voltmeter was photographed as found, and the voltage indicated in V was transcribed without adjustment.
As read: 7 V
